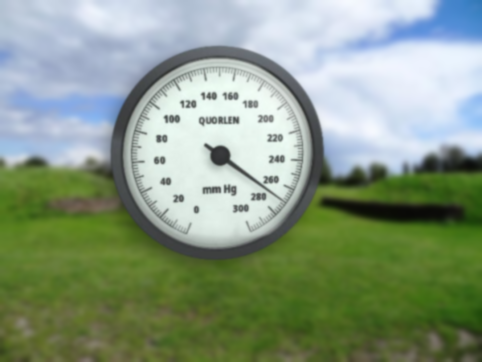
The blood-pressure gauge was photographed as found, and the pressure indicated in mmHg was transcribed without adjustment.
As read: 270 mmHg
